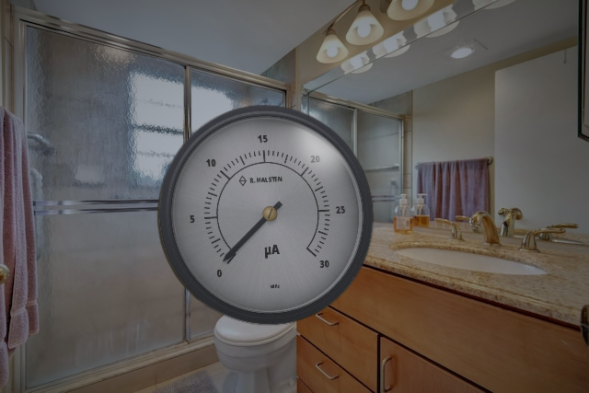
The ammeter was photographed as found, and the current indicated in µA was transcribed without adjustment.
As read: 0.5 µA
